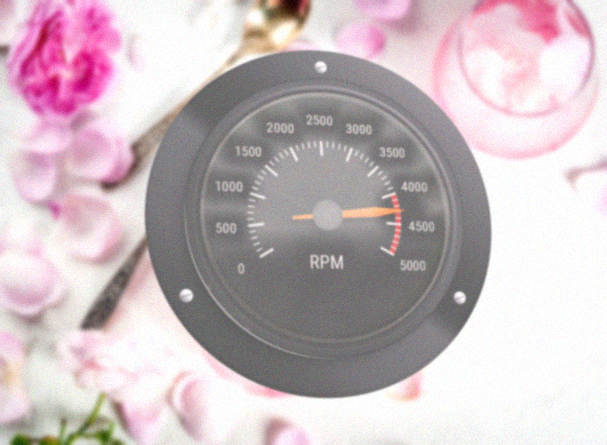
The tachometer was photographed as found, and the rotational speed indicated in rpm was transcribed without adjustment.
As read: 4300 rpm
